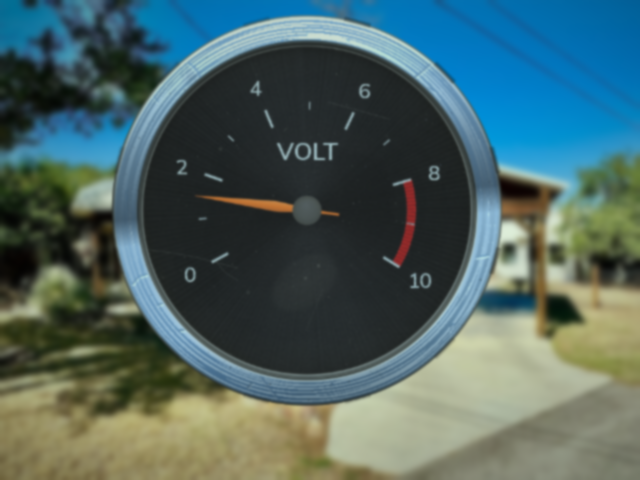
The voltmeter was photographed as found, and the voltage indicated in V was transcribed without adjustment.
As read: 1.5 V
